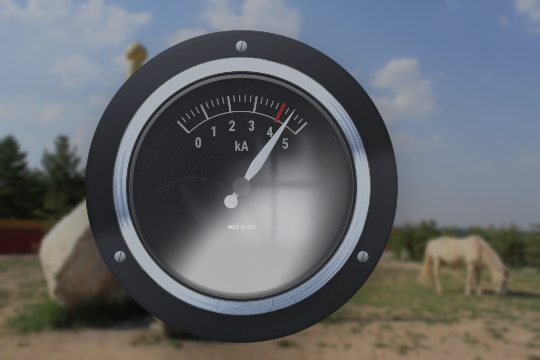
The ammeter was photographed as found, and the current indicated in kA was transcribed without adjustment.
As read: 4.4 kA
